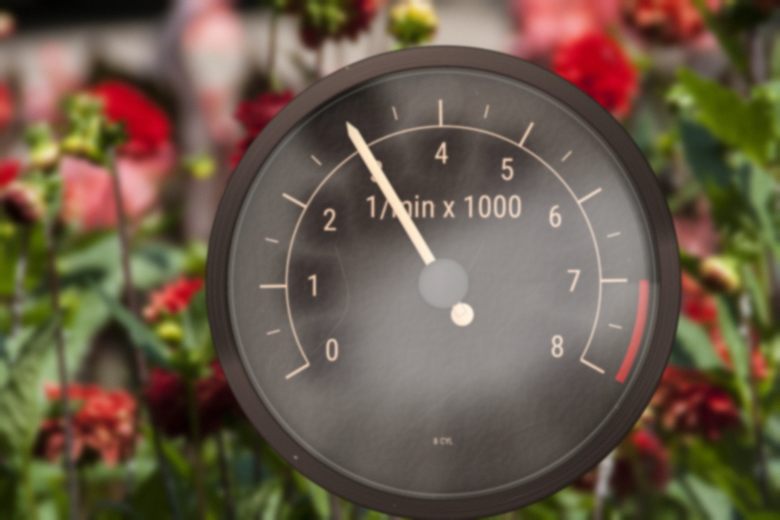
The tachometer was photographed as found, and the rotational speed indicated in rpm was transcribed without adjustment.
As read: 3000 rpm
